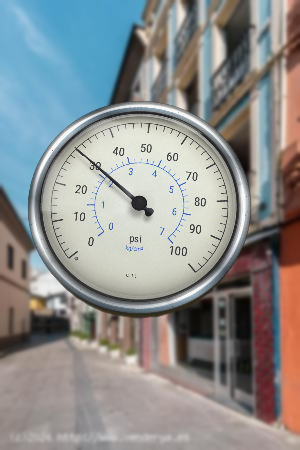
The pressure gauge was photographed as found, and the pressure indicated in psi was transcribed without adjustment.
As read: 30 psi
